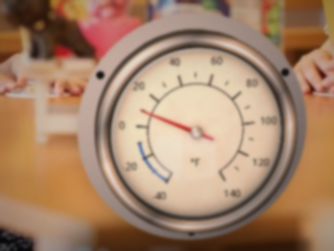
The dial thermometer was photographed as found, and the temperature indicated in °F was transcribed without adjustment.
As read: 10 °F
